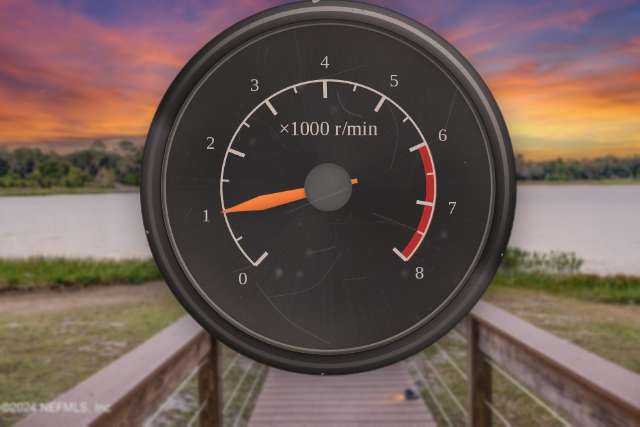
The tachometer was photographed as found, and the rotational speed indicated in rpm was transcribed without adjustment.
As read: 1000 rpm
